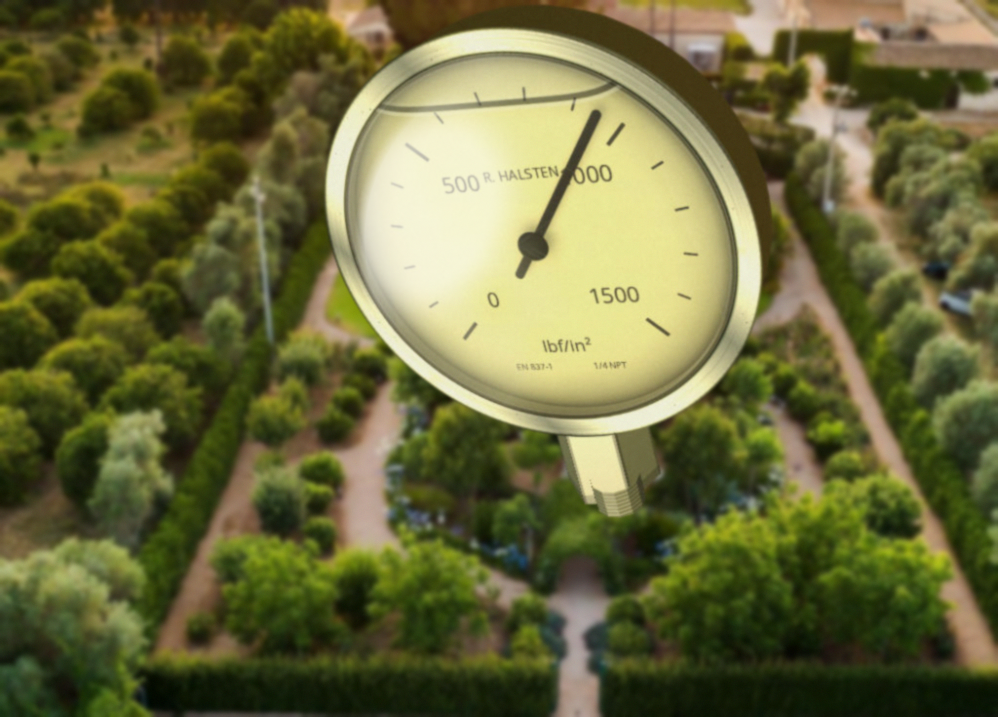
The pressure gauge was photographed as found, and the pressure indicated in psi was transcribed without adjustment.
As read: 950 psi
